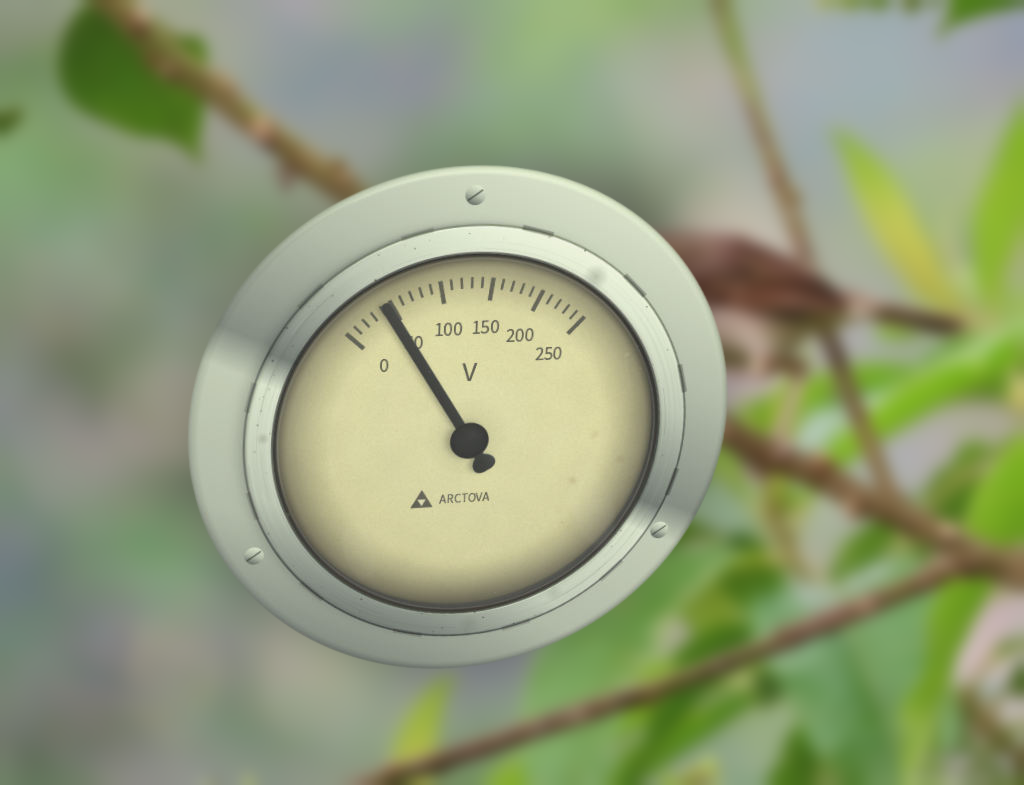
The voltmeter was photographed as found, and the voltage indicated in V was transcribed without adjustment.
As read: 45 V
